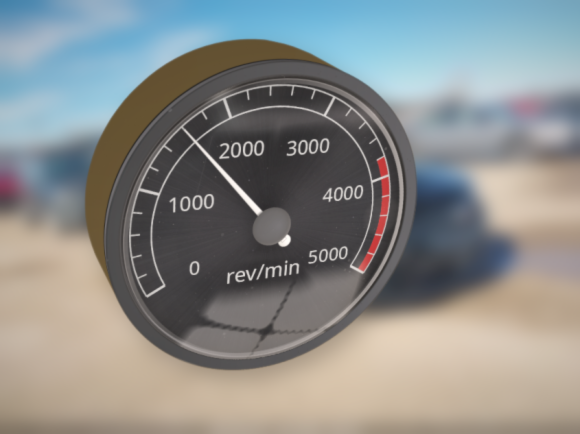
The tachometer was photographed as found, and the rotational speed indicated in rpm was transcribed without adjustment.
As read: 1600 rpm
